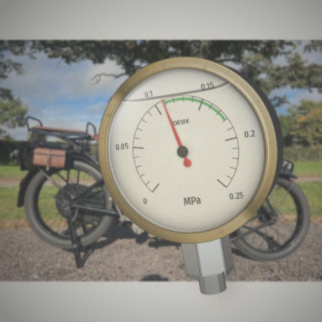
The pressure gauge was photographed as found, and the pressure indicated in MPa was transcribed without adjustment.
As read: 0.11 MPa
